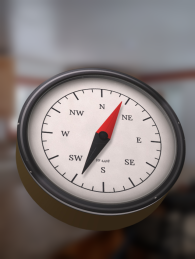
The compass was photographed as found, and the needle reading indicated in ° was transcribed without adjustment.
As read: 25 °
